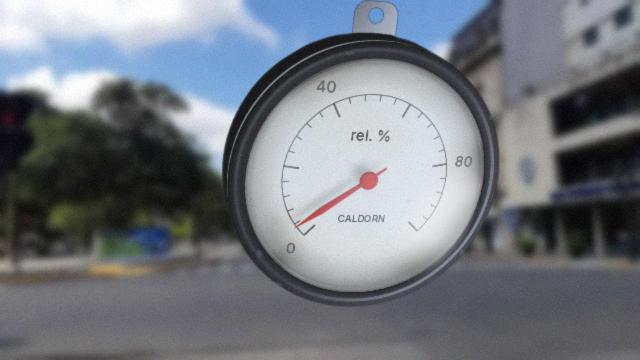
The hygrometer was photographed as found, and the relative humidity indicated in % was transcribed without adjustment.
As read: 4 %
